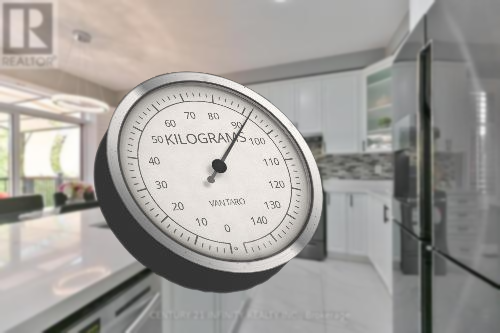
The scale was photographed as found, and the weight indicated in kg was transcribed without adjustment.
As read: 92 kg
